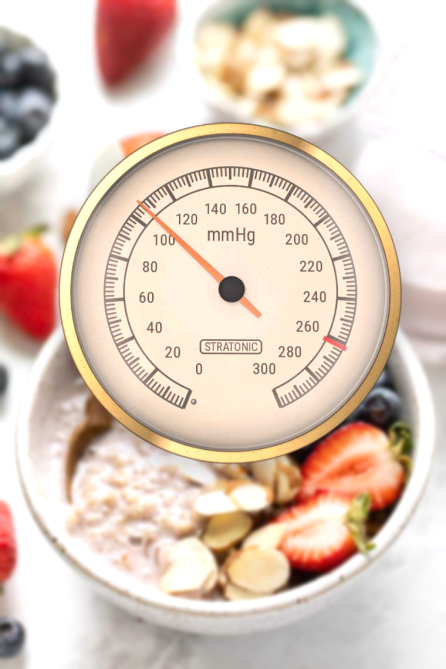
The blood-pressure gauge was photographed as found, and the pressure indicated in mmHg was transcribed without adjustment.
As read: 106 mmHg
